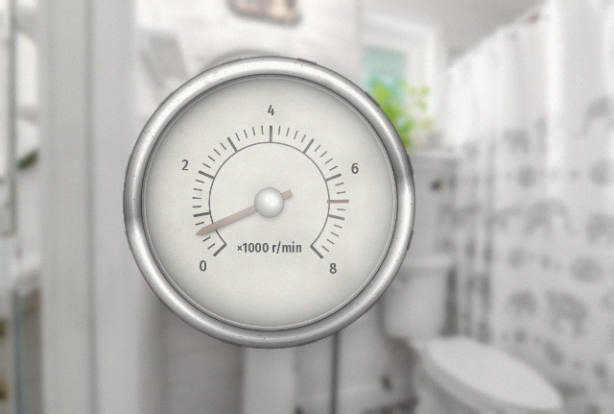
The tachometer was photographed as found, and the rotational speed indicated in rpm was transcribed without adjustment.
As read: 600 rpm
